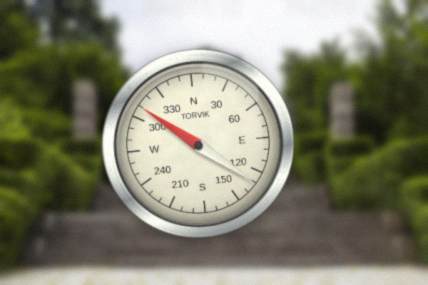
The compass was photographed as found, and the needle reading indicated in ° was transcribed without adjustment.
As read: 310 °
